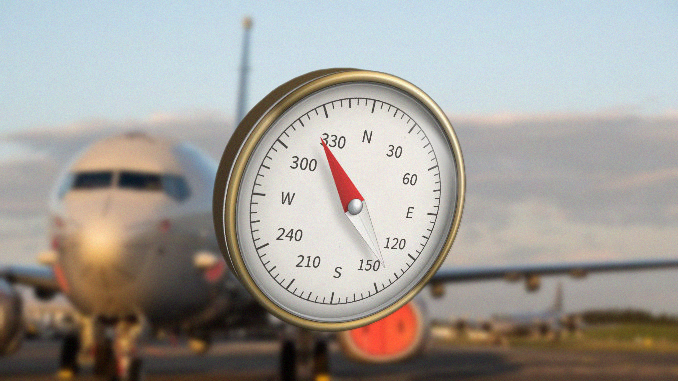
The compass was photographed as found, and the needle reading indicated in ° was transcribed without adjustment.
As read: 320 °
